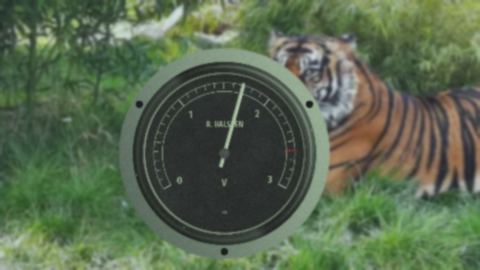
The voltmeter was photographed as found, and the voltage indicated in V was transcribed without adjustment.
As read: 1.7 V
